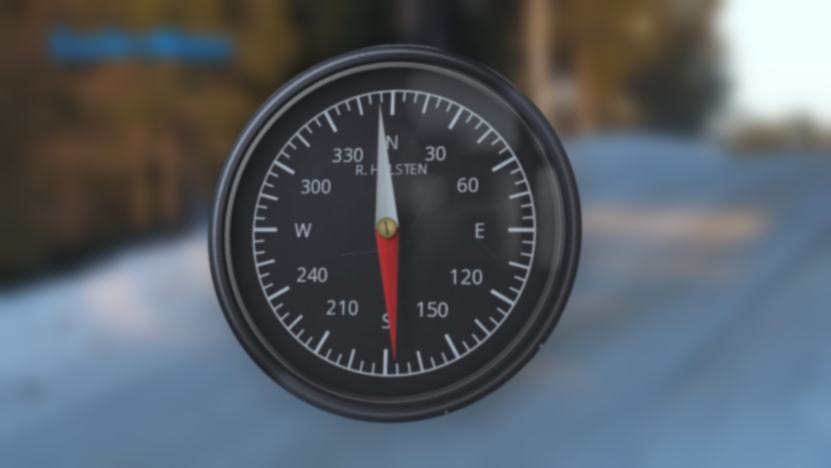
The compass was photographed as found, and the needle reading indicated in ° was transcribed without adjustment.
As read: 175 °
